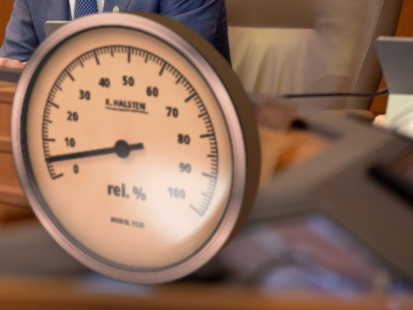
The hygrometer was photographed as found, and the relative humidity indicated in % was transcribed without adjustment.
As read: 5 %
